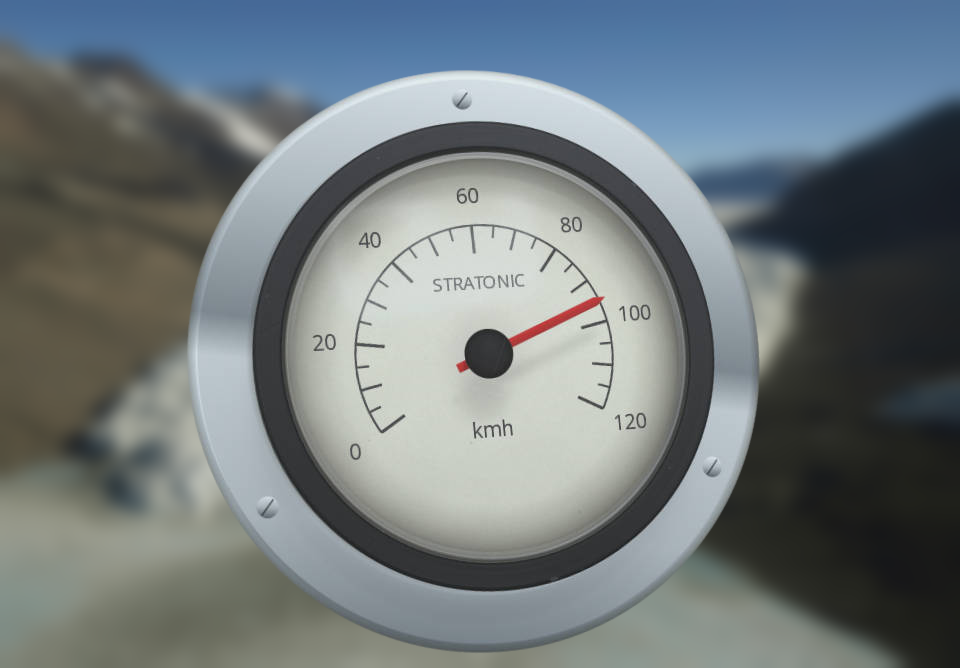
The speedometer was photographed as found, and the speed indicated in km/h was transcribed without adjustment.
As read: 95 km/h
